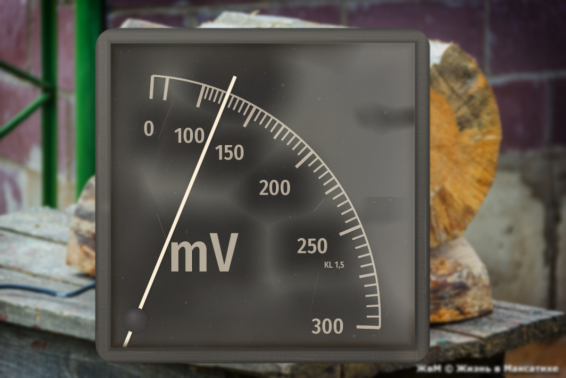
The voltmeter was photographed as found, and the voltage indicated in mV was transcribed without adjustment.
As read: 125 mV
